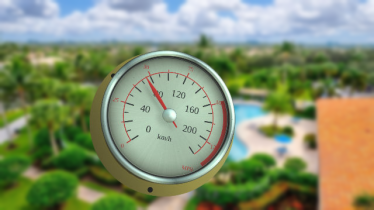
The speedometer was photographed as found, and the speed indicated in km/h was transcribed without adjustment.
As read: 75 km/h
